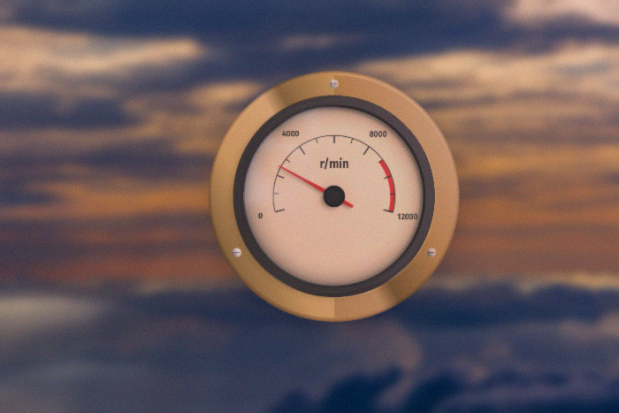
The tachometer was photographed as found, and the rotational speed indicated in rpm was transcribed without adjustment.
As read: 2500 rpm
